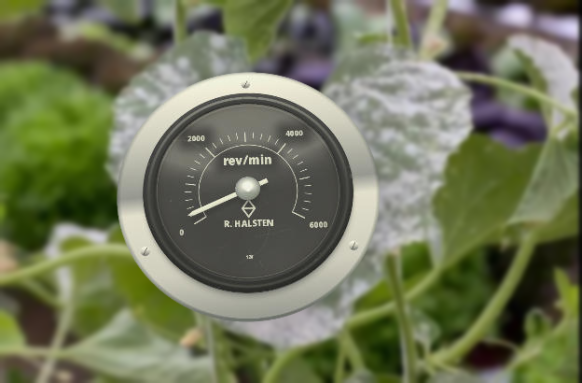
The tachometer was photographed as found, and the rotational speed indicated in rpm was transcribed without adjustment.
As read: 200 rpm
